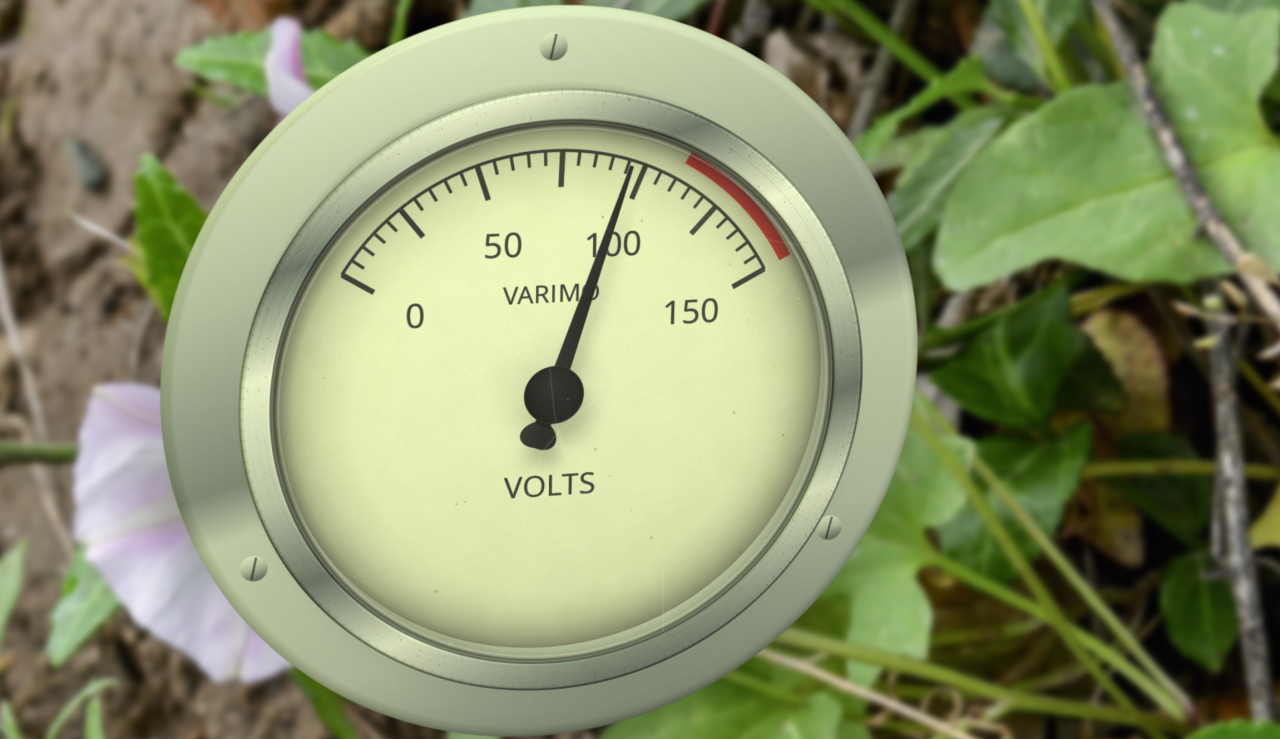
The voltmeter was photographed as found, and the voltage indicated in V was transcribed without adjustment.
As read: 95 V
